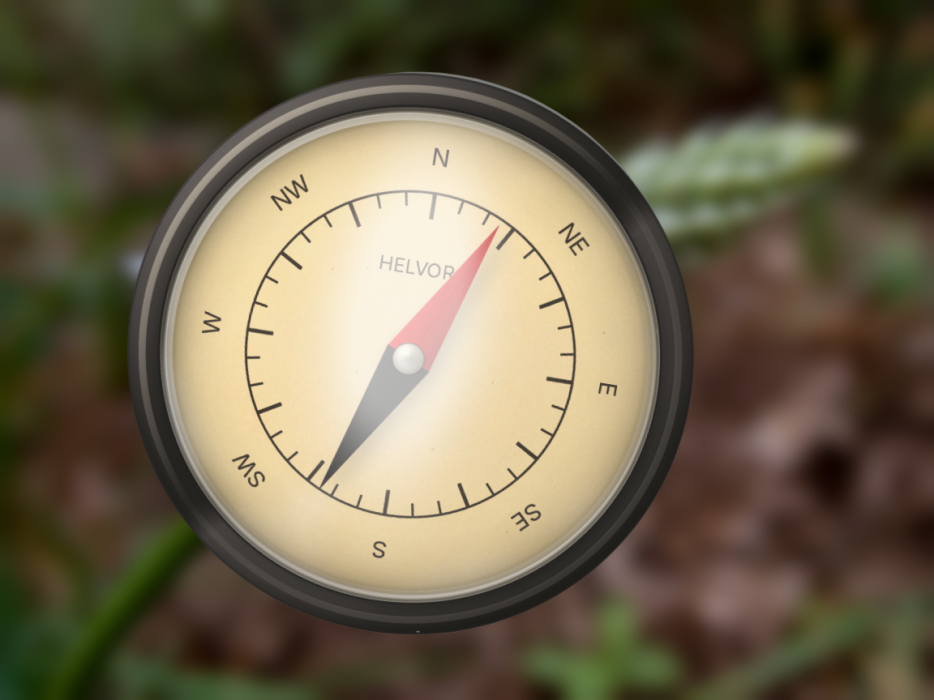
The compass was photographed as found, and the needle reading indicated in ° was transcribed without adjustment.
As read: 25 °
